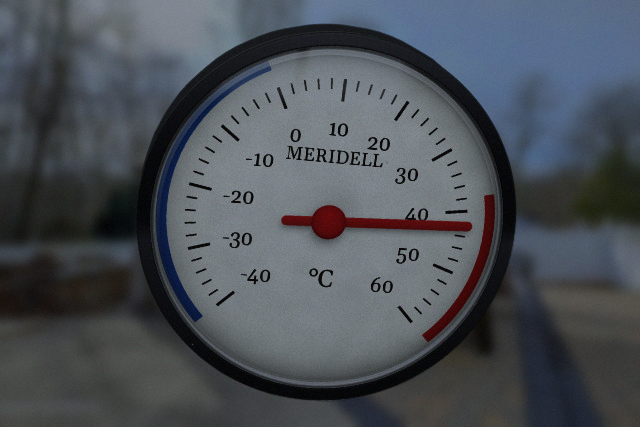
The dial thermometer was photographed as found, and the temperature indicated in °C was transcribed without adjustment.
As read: 42 °C
